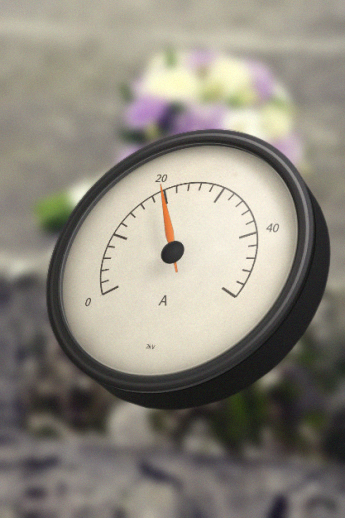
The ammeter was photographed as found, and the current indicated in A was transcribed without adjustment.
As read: 20 A
